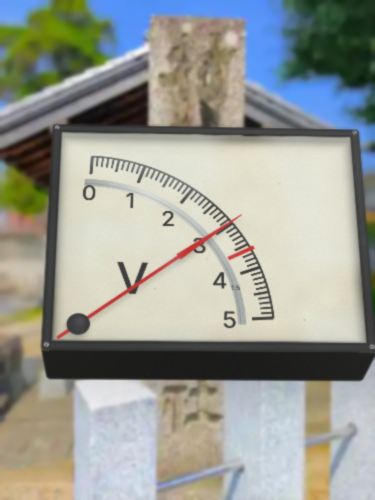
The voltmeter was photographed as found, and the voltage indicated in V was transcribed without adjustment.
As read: 3 V
